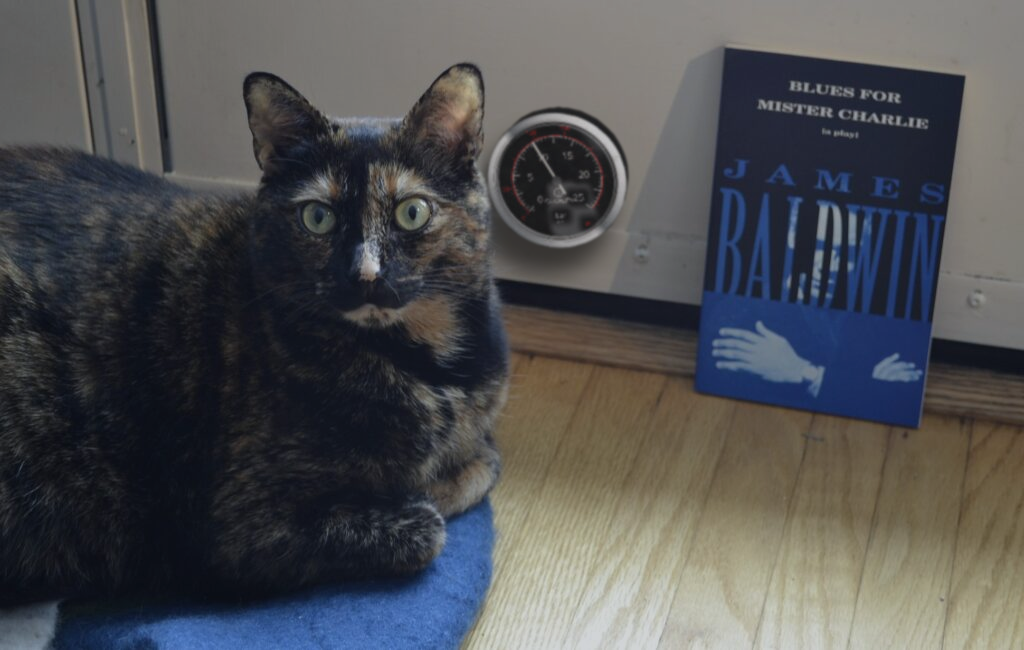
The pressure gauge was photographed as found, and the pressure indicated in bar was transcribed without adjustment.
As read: 10 bar
